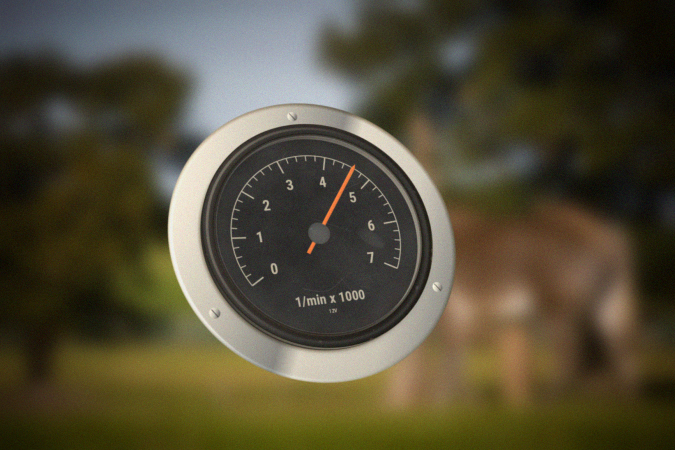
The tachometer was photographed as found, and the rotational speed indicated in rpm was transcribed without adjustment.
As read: 4600 rpm
